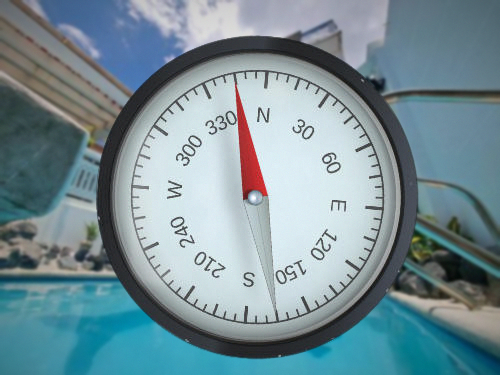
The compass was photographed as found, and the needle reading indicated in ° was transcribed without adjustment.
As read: 345 °
